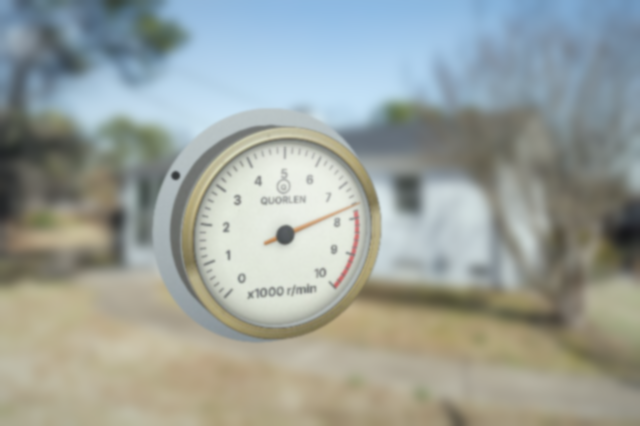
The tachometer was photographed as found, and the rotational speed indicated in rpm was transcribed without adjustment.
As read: 7600 rpm
